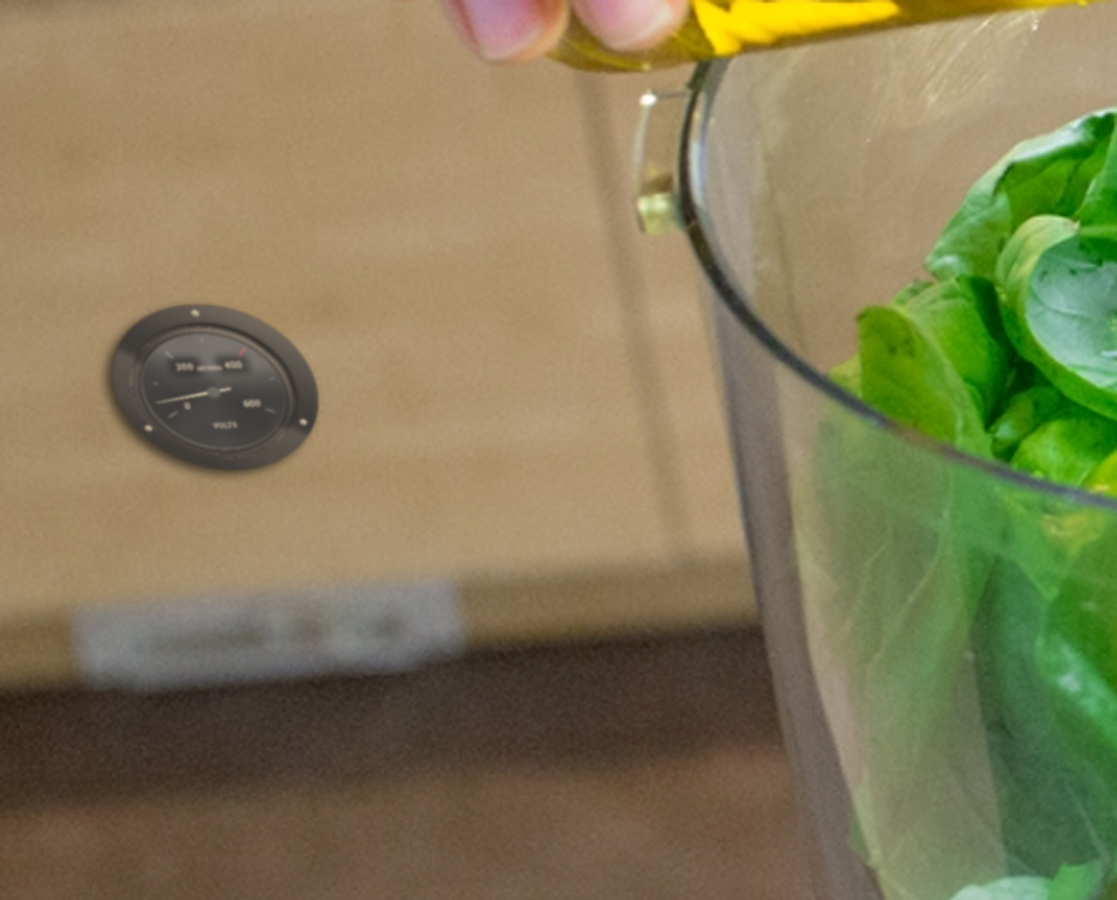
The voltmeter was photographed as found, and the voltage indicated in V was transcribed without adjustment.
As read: 50 V
